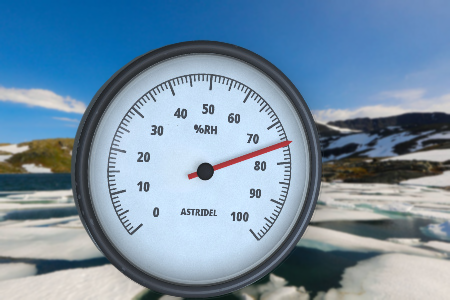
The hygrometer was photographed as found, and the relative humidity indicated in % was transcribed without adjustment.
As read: 75 %
